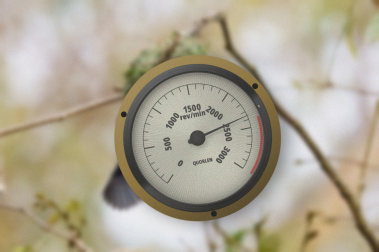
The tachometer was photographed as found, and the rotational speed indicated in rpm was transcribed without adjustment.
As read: 2350 rpm
